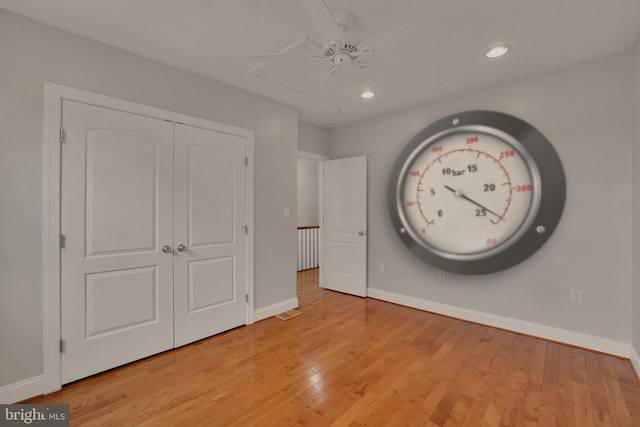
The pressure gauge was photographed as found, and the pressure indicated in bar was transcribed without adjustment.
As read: 24 bar
